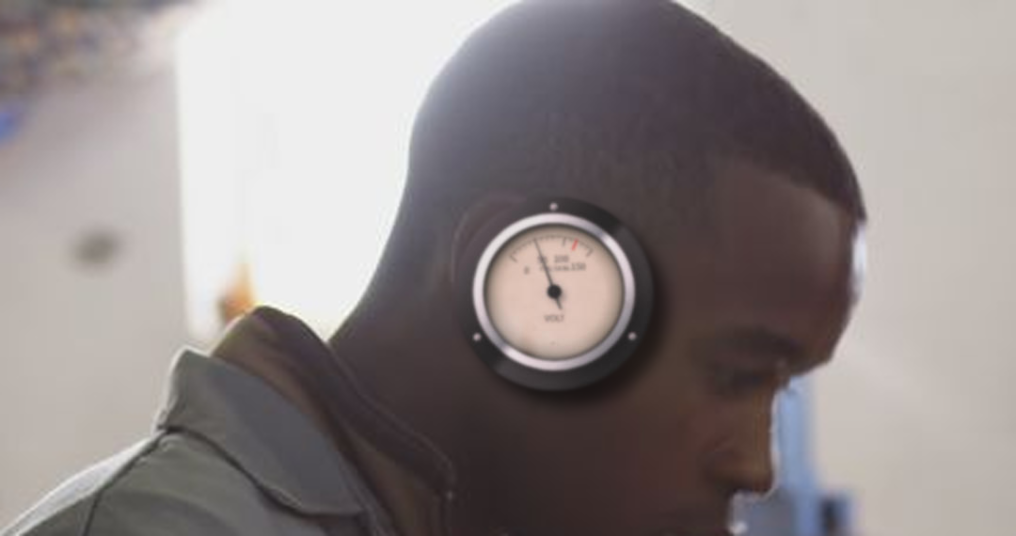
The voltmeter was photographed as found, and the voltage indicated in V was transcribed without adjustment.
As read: 50 V
